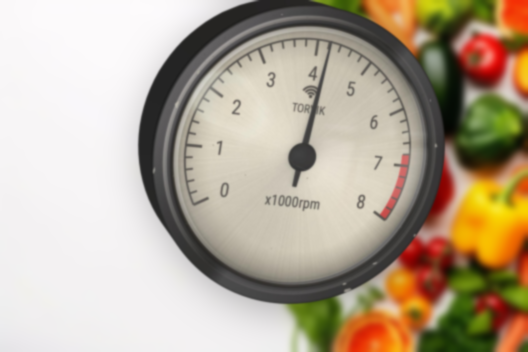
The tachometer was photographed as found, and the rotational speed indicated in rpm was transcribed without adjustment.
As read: 4200 rpm
